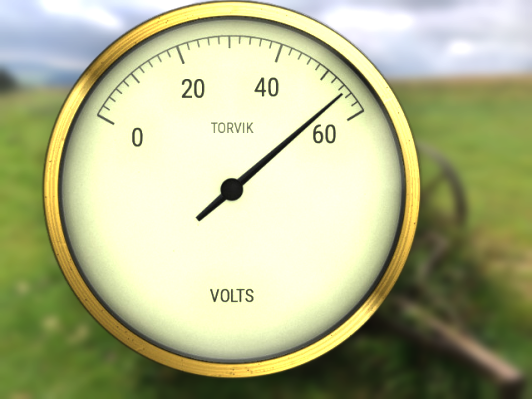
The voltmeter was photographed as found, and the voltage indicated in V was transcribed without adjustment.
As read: 55 V
